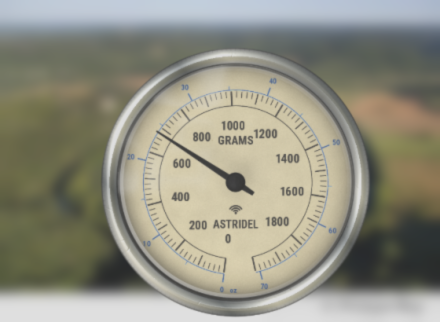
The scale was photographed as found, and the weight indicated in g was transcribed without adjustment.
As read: 680 g
